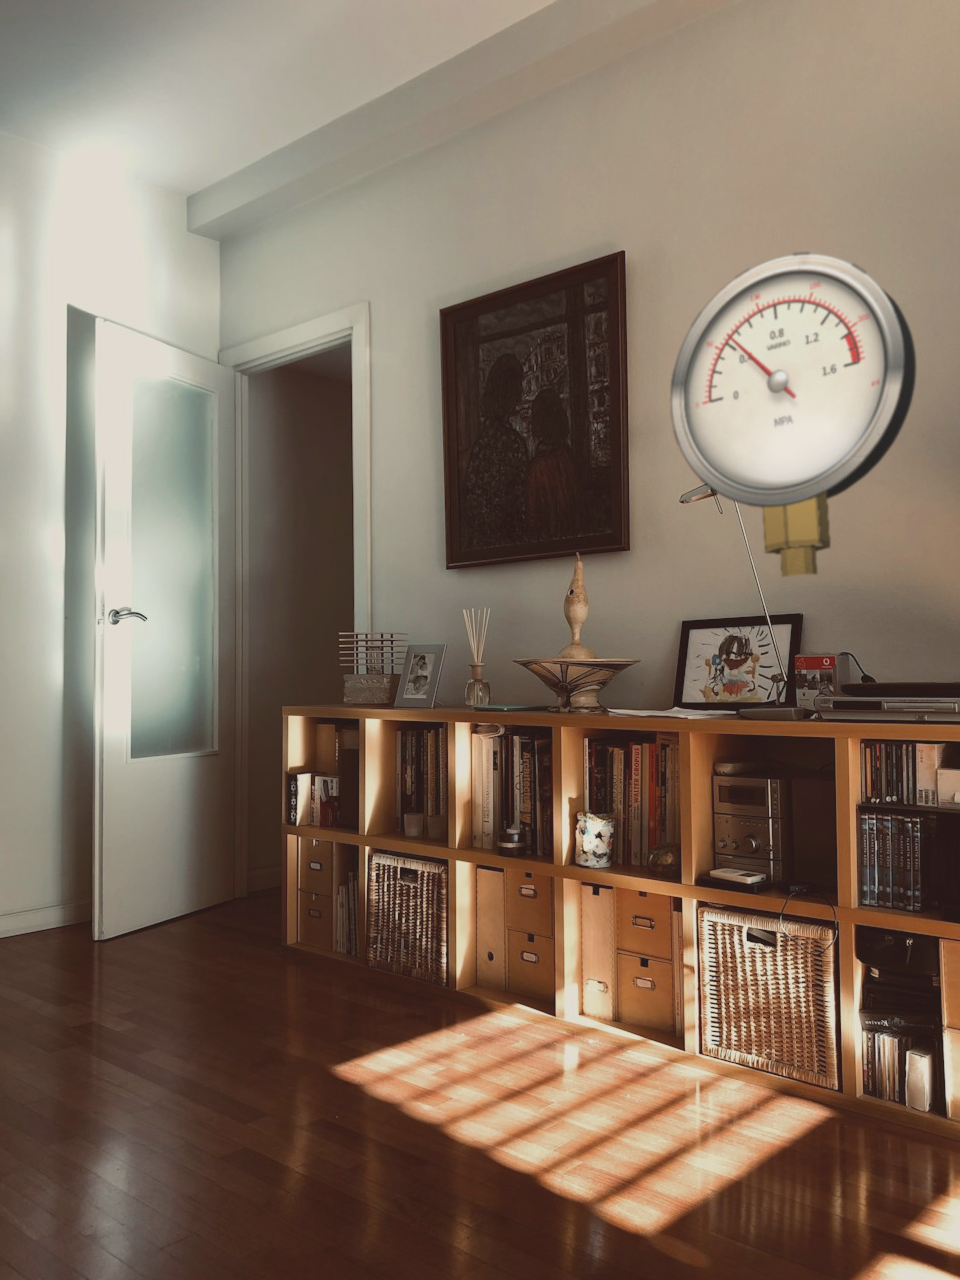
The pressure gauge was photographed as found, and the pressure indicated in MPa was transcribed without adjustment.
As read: 0.45 MPa
